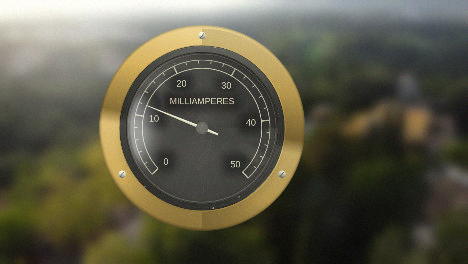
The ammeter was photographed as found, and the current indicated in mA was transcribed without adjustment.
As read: 12 mA
